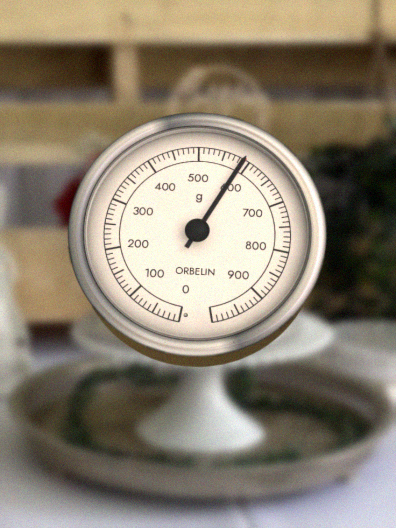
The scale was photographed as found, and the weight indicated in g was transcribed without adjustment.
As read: 590 g
